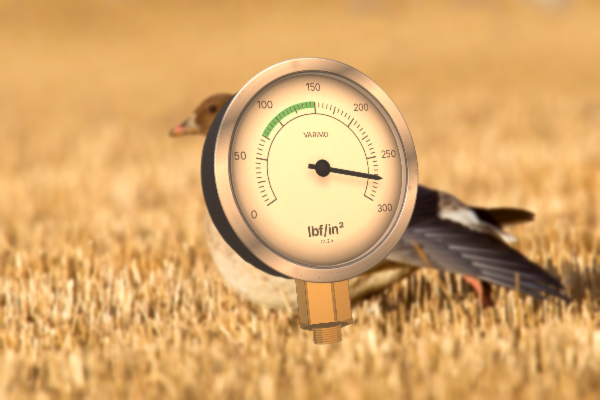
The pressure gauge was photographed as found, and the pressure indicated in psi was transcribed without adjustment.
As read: 275 psi
